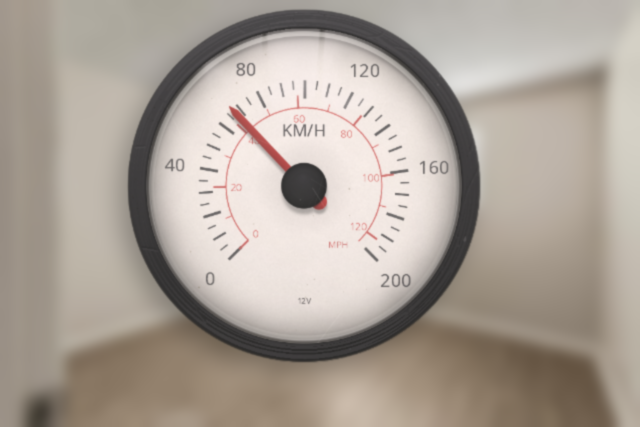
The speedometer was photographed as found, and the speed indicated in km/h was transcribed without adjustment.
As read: 67.5 km/h
